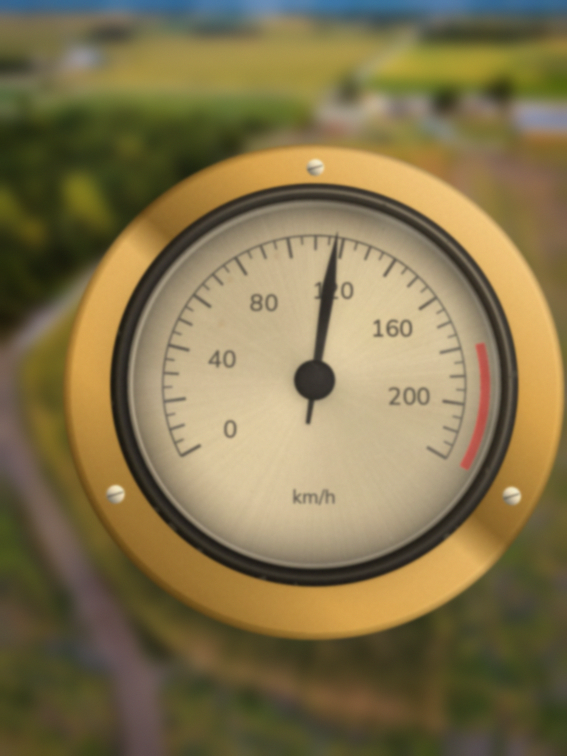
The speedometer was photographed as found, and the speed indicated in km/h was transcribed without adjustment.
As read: 117.5 km/h
